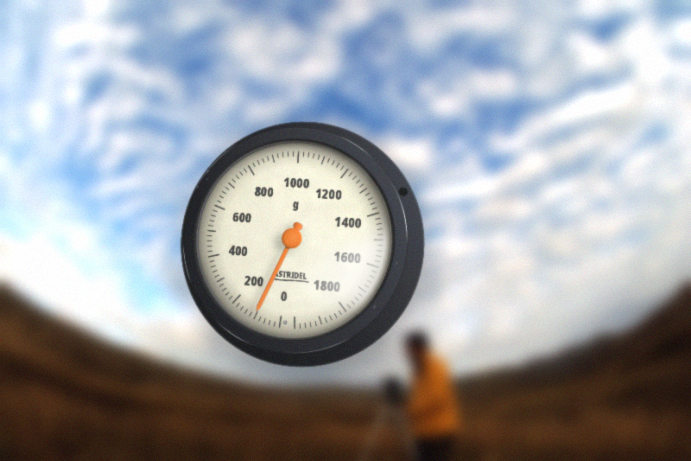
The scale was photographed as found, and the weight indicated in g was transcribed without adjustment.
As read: 100 g
